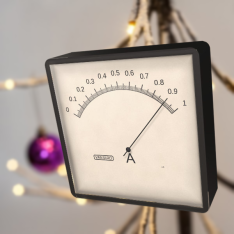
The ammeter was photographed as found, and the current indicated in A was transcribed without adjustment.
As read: 0.9 A
